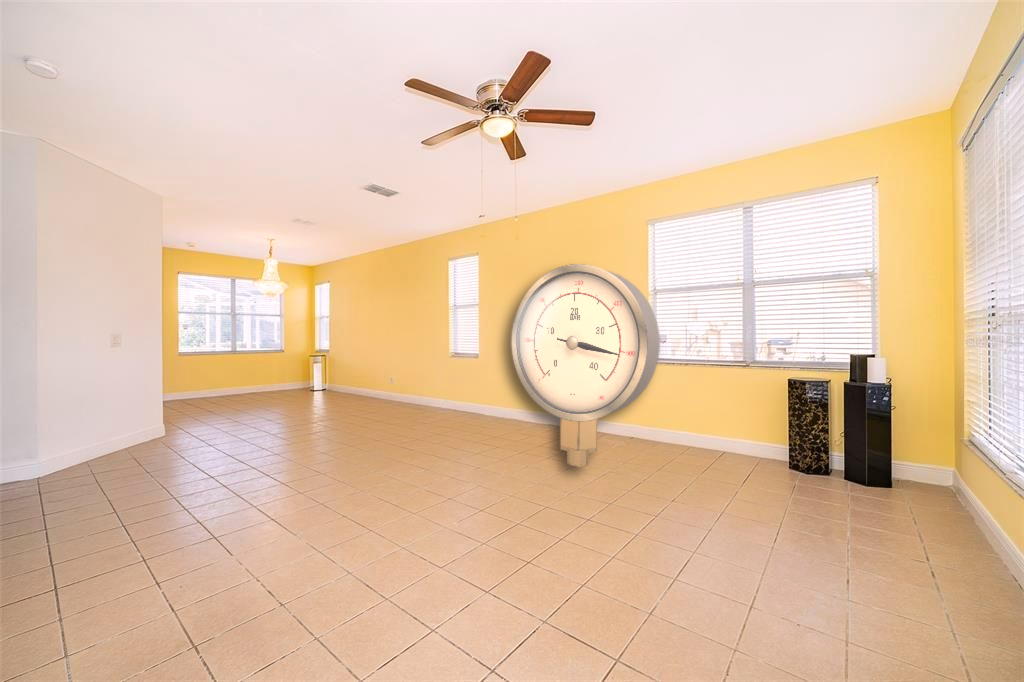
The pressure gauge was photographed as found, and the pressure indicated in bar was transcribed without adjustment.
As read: 35 bar
